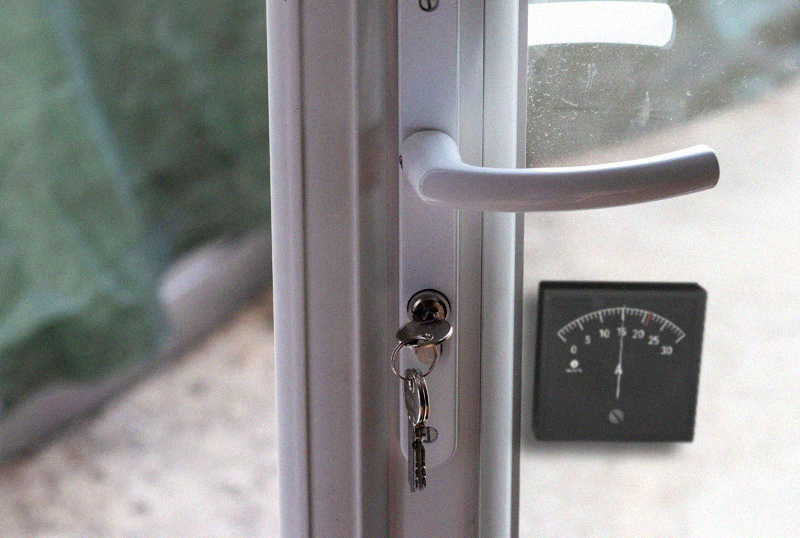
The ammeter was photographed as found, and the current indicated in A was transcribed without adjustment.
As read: 15 A
